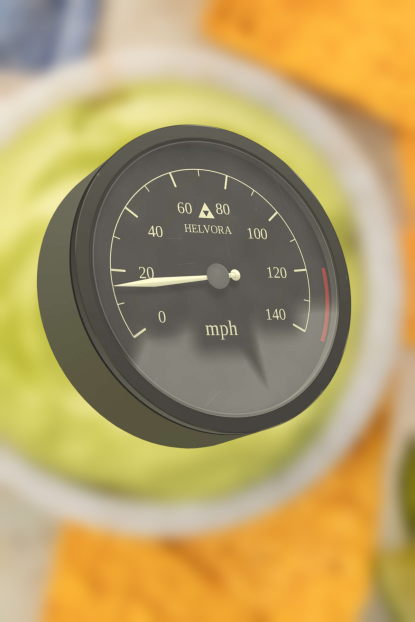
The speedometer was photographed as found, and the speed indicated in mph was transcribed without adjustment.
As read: 15 mph
